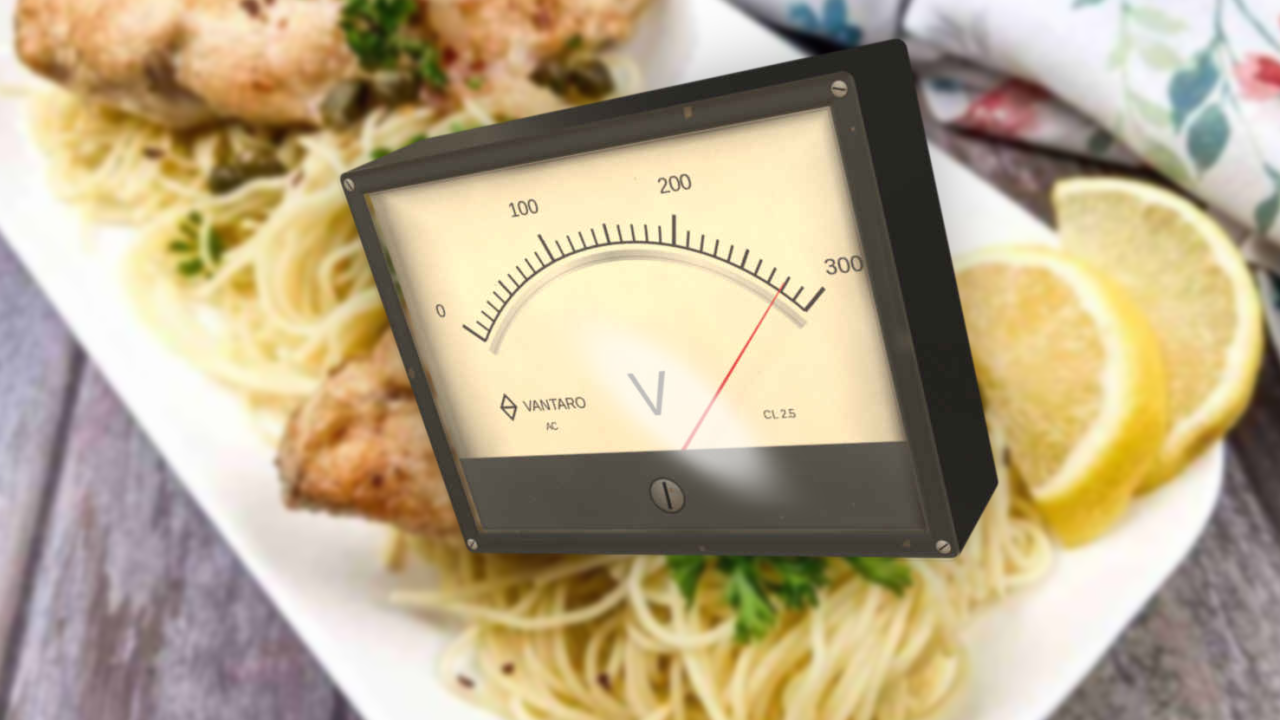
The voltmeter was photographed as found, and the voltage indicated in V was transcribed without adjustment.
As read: 280 V
